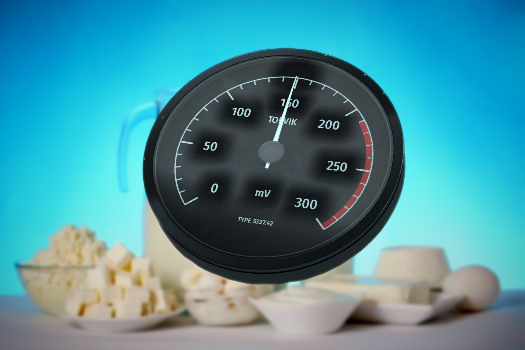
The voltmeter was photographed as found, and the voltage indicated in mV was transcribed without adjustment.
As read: 150 mV
